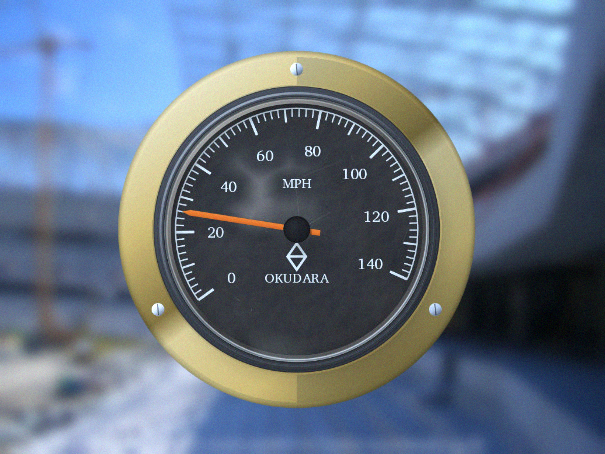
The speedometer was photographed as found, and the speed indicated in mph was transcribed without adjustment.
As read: 26 mph
